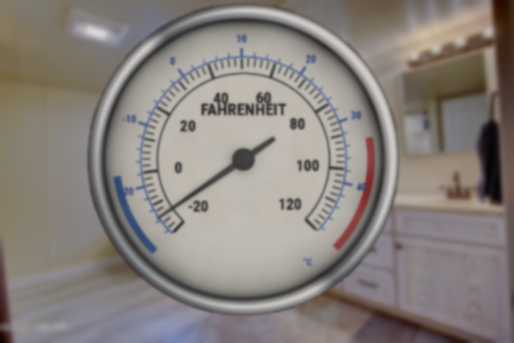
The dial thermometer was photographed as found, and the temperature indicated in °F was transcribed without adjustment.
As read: -14 °F
